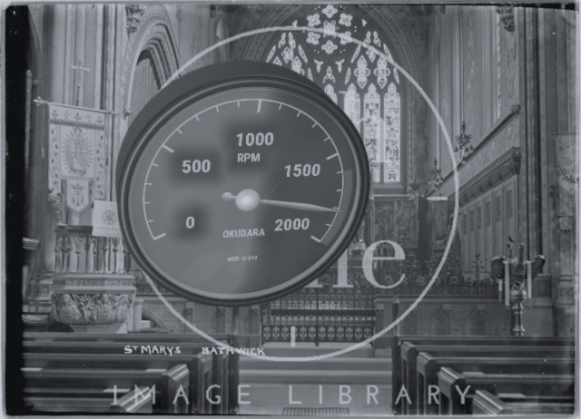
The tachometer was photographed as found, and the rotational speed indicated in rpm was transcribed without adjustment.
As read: 1800 rpm
